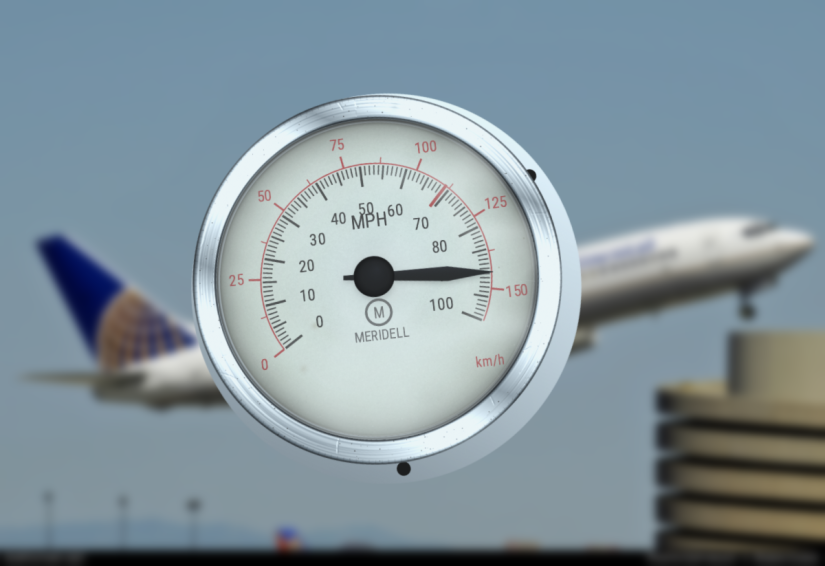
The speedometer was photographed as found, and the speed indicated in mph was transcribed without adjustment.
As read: 90 mph
